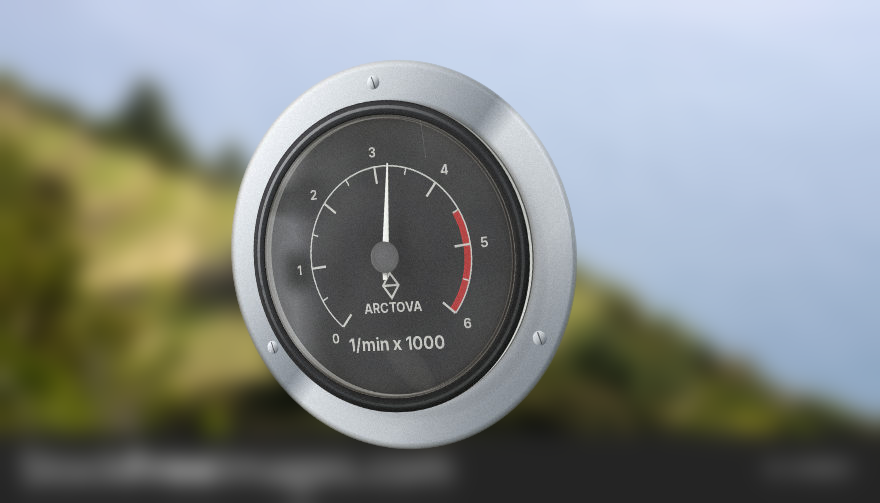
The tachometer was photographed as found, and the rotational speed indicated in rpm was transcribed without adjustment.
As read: 3250 rpm
